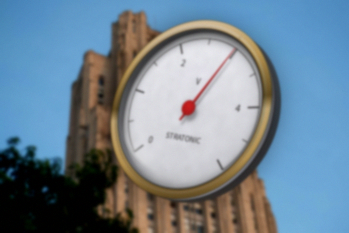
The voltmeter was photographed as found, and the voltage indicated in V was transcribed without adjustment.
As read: 3 V
